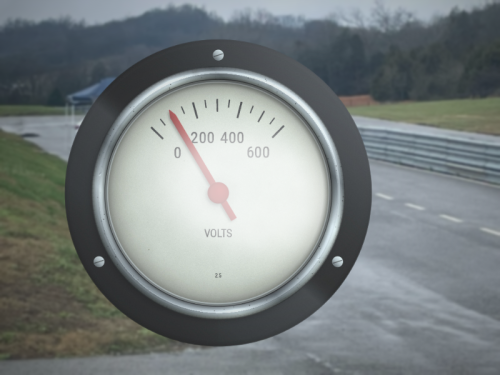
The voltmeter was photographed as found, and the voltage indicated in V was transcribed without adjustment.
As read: 100 V
